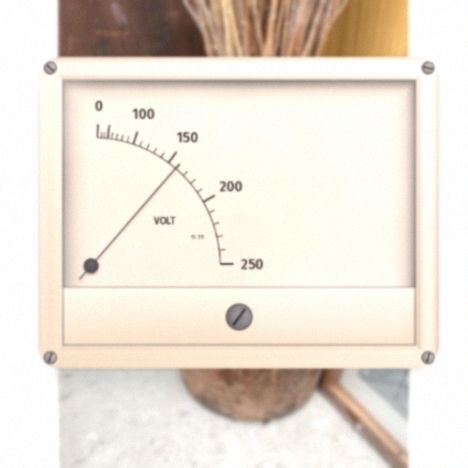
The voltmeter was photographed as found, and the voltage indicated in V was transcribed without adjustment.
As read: 160 V
